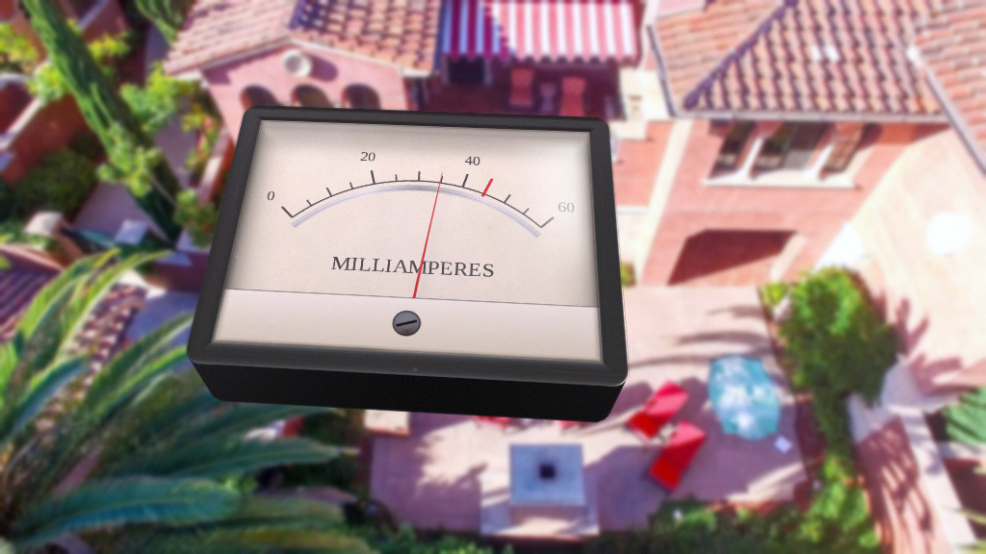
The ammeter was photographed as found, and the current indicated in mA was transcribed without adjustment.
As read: 35 mA
